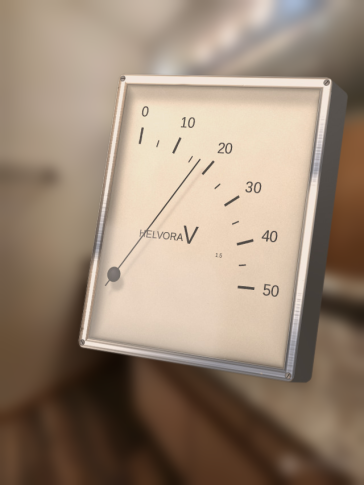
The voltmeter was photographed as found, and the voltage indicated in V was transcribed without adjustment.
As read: 17.5 V
